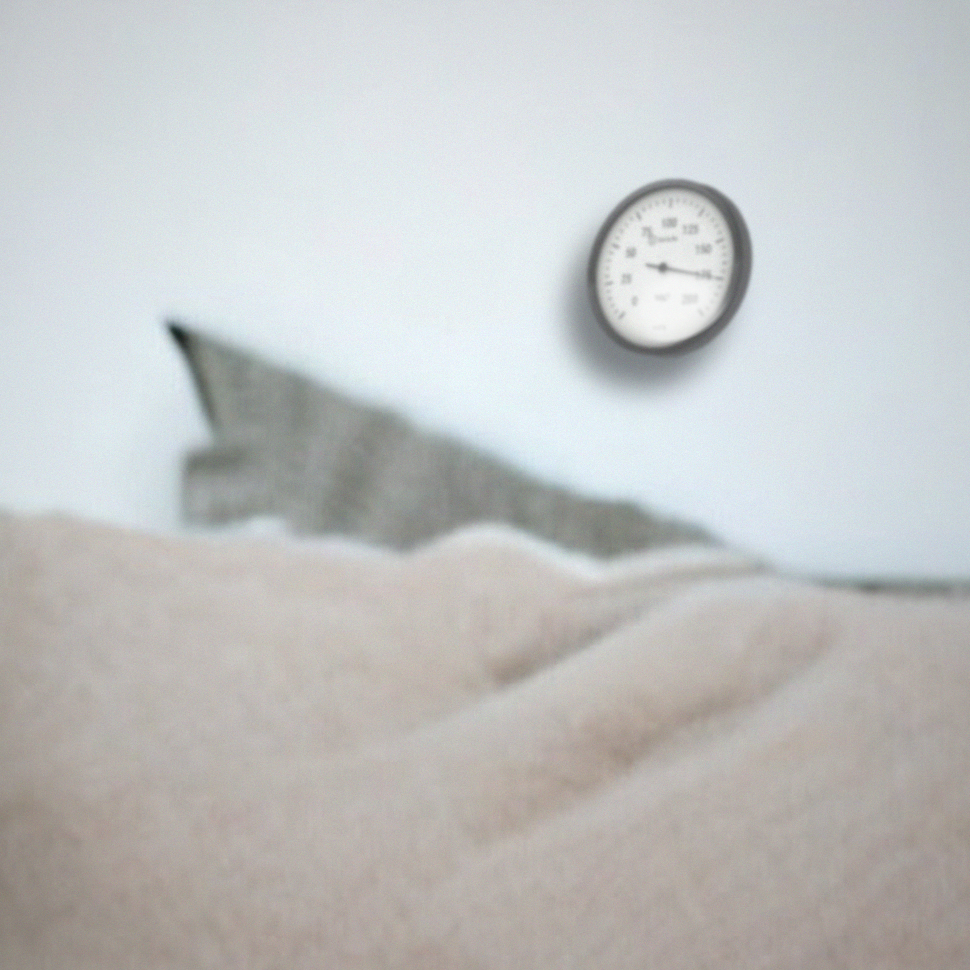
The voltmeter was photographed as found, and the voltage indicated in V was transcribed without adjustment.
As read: 175 V
